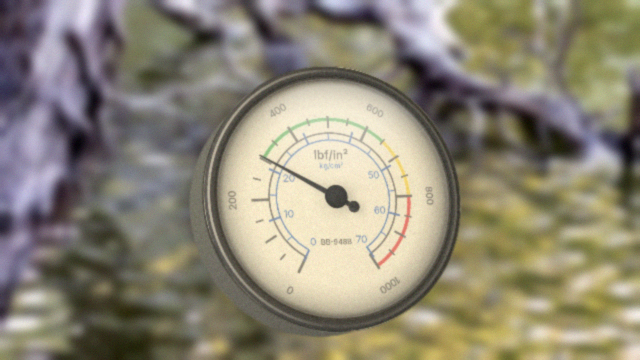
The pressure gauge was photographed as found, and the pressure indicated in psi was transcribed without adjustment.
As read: 300 psi
